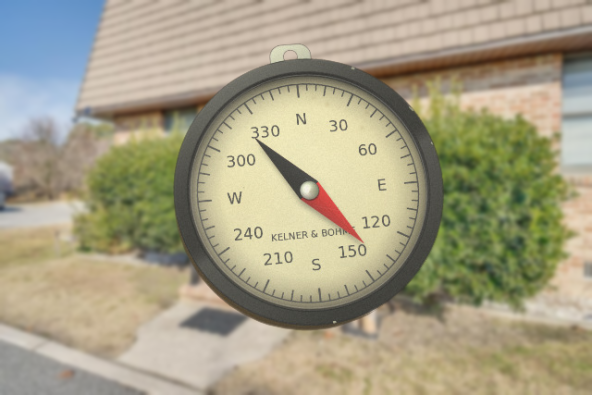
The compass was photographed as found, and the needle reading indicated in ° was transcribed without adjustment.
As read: 140 °
